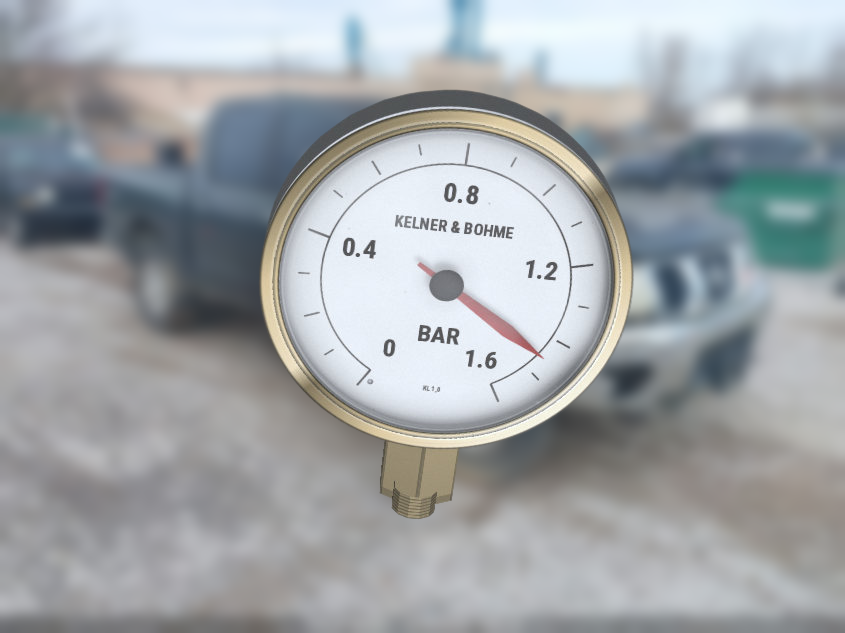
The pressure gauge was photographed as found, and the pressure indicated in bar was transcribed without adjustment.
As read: 1.45 bar
